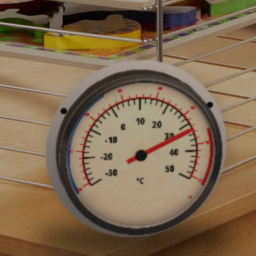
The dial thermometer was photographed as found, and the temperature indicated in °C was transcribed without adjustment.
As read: 32 °C
